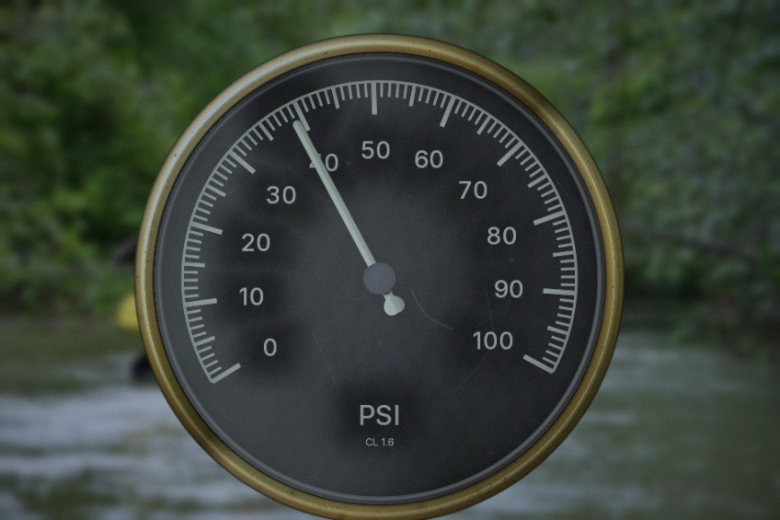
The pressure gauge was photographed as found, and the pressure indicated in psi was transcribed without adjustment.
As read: 39 psi
